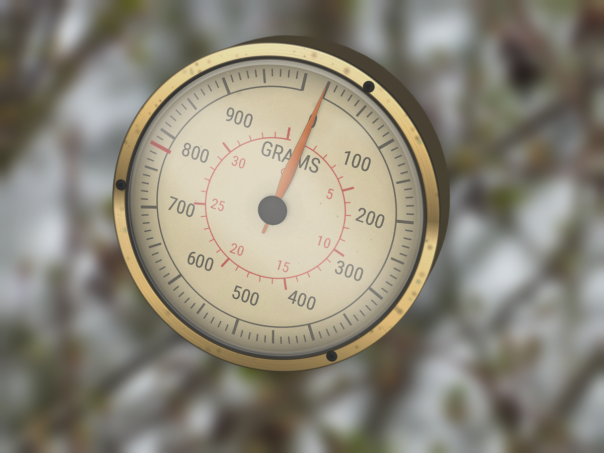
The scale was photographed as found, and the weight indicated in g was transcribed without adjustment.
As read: 0 g
